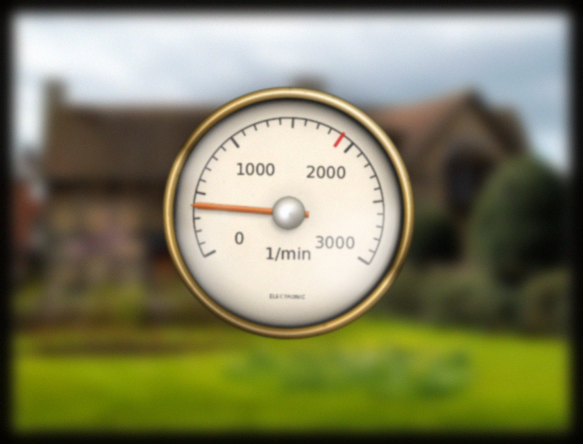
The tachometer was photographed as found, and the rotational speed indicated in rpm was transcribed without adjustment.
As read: 400 rpm
